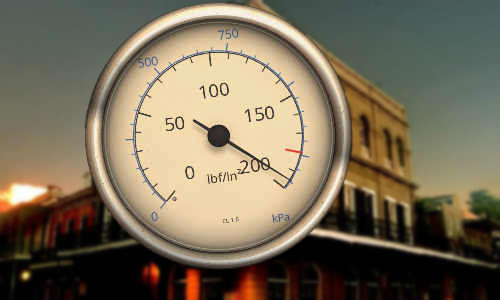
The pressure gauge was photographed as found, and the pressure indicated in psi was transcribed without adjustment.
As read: 195 psi
